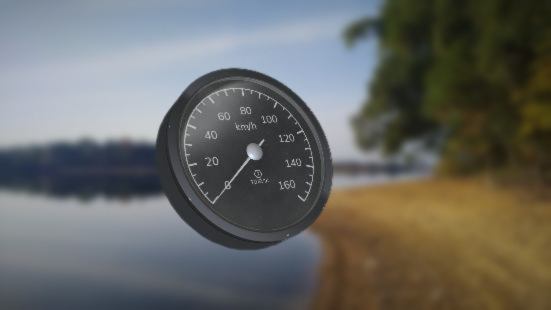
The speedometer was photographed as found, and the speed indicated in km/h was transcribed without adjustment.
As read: 0 km/h
